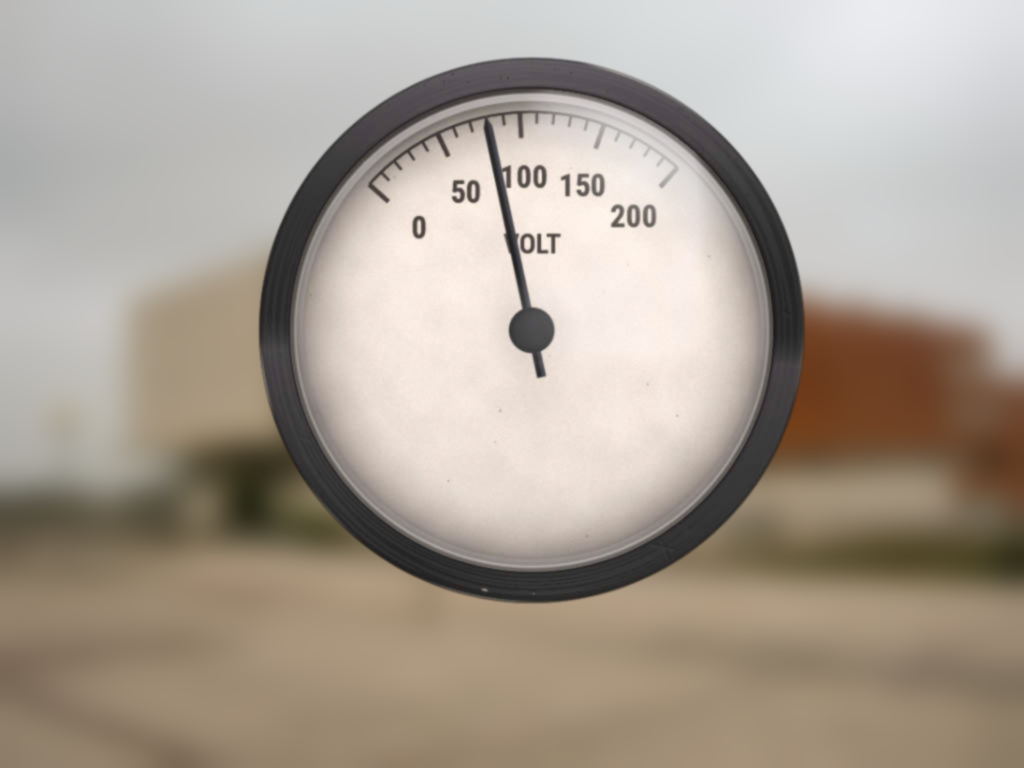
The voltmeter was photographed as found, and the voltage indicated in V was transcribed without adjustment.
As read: 80 V
